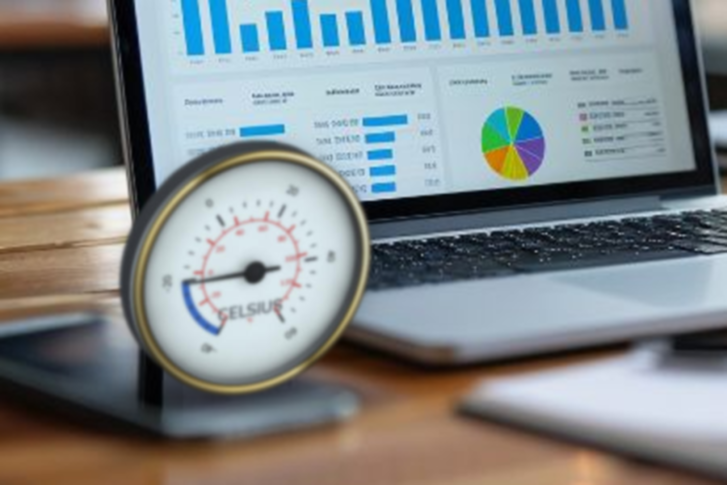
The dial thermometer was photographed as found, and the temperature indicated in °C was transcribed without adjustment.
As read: -20 °C
